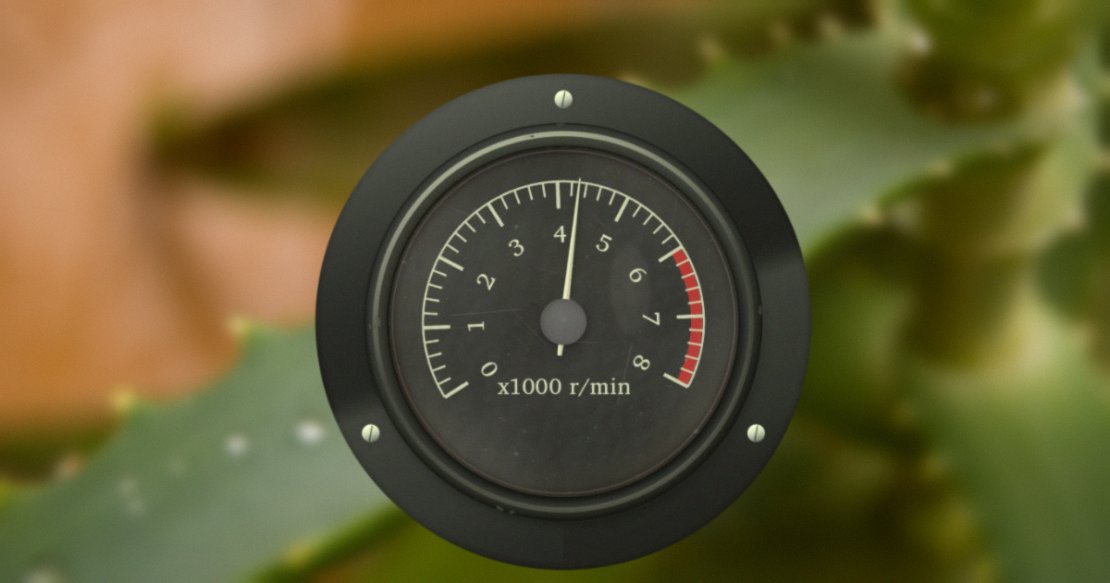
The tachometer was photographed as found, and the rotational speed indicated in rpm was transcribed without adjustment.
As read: 4300 rpm
